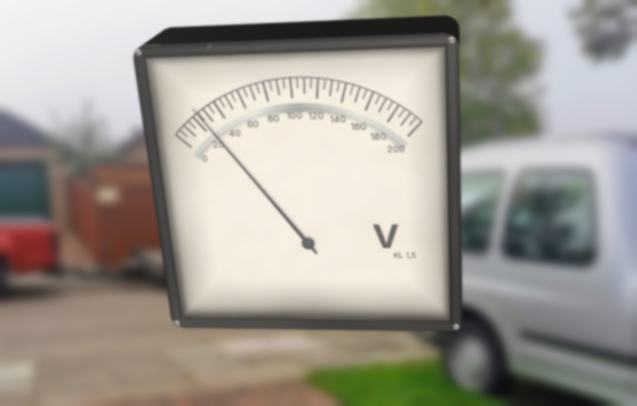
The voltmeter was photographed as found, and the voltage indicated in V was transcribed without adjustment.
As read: 25 V
